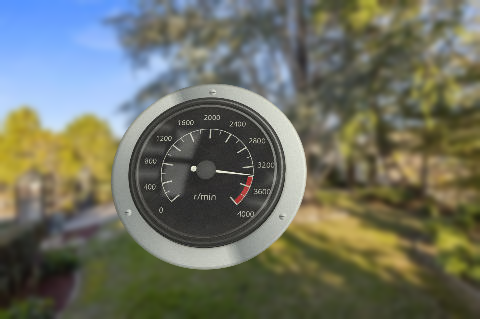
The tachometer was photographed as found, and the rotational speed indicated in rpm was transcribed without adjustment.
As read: 3400 rpm
